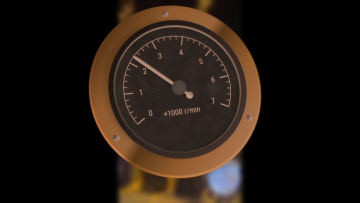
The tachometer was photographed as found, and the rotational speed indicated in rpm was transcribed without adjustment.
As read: 2200 rpm
